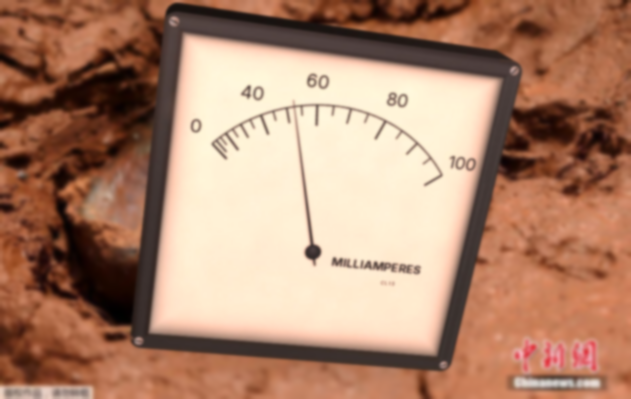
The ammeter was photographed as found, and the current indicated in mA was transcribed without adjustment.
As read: 52.5 mA
